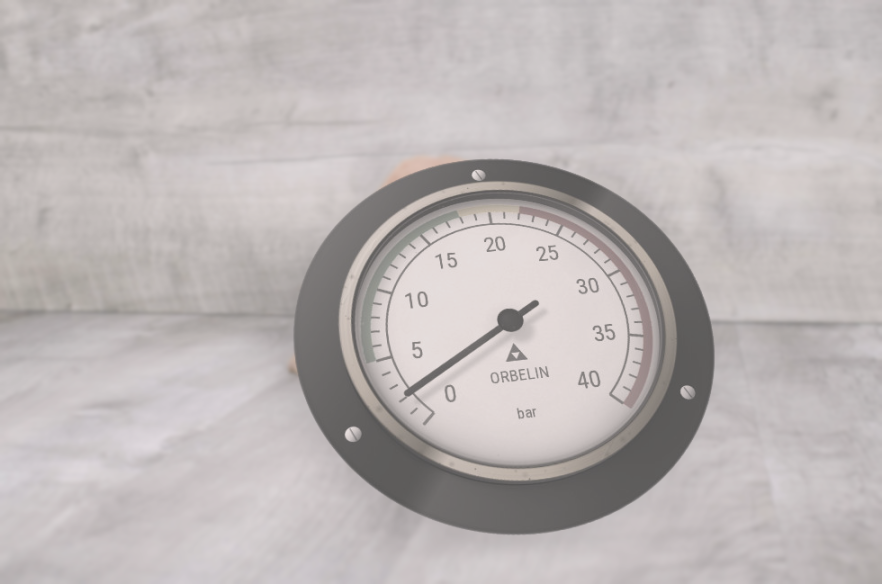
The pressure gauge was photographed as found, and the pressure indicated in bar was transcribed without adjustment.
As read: 2 bar
